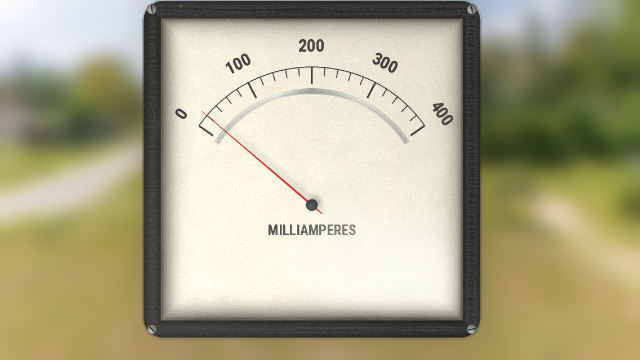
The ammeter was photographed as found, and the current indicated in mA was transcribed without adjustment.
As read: 20 mA
